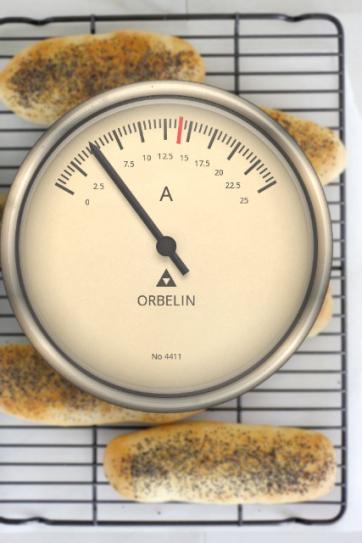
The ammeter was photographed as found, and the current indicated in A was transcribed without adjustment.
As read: 5 A
